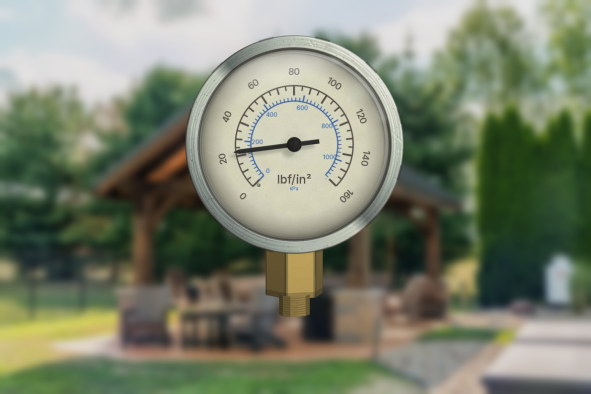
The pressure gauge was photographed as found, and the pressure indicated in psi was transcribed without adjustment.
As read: 22.5 psi
